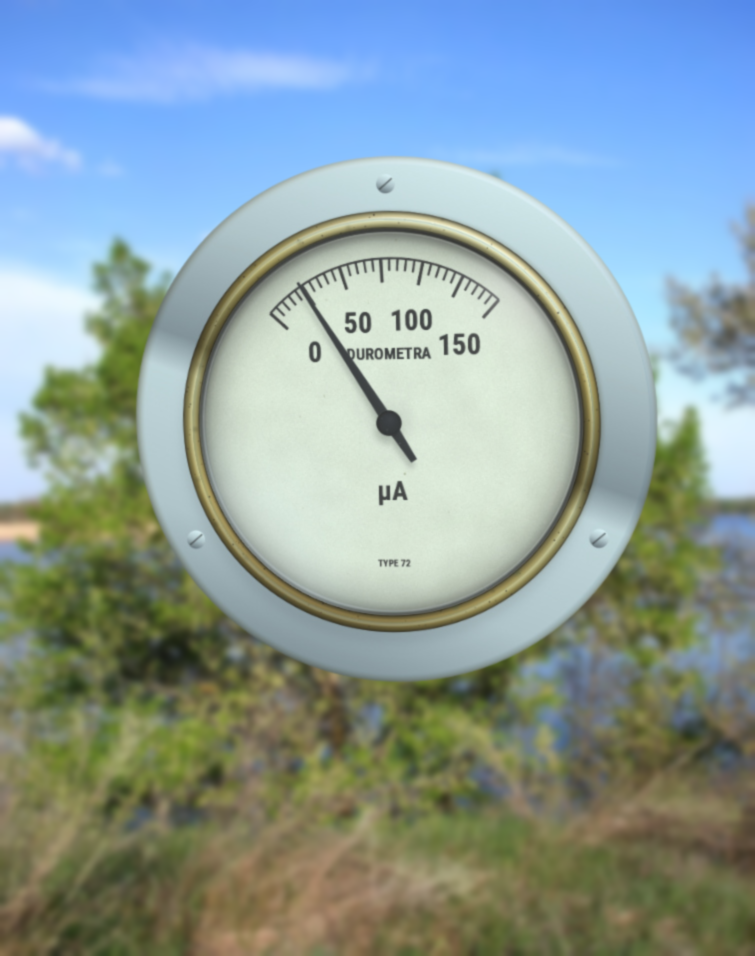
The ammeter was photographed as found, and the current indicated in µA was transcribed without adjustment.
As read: 25 µA
